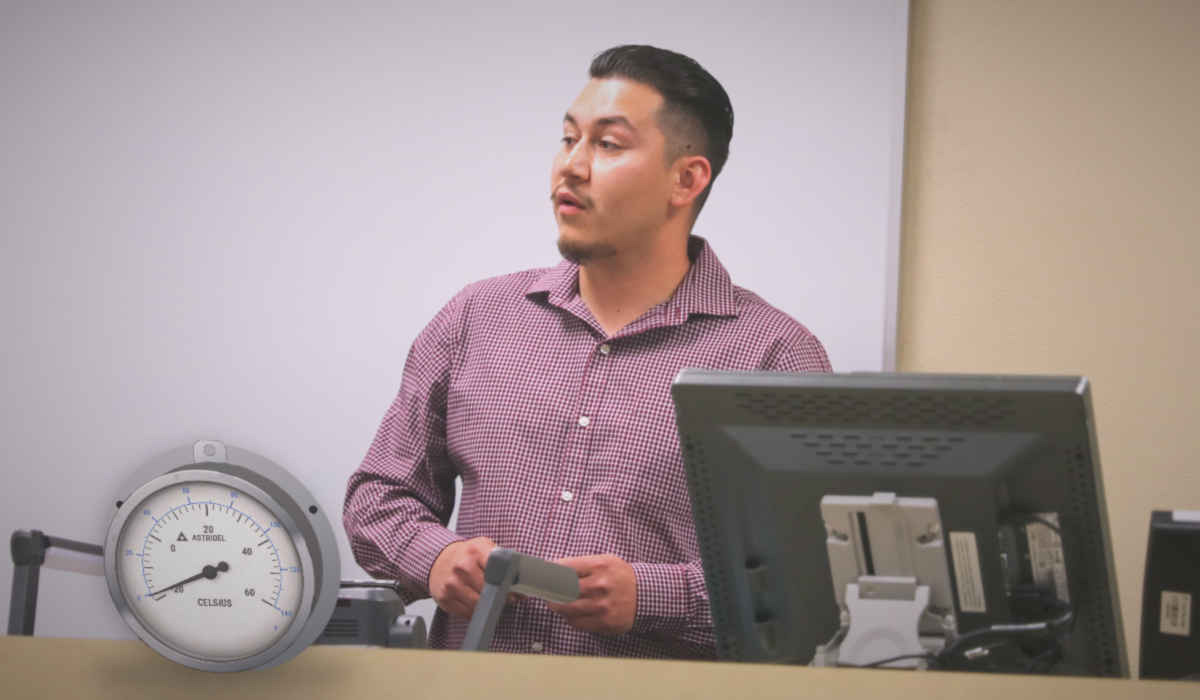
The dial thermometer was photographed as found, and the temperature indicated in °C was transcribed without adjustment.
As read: -18 °C
